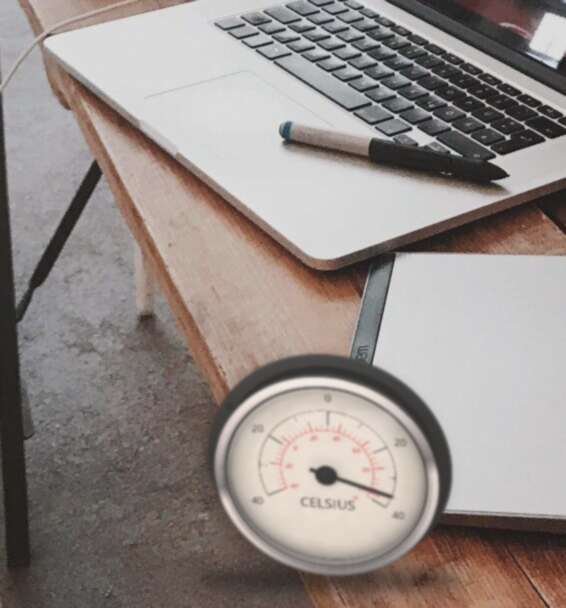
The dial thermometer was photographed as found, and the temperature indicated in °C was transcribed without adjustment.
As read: 35 °C
